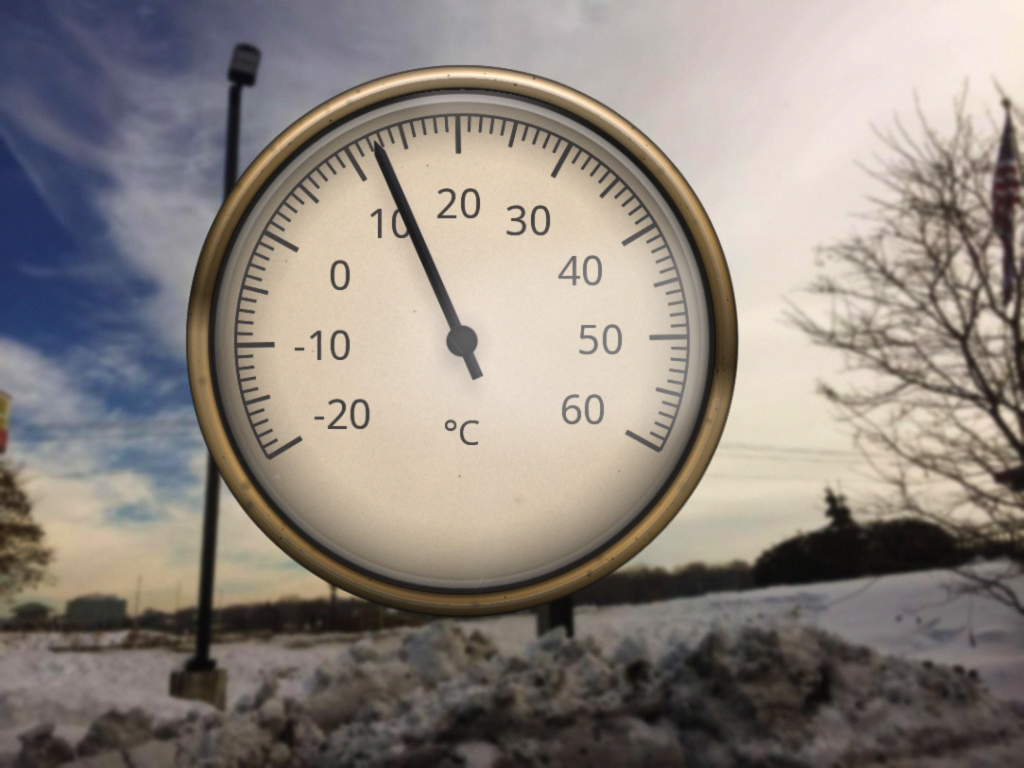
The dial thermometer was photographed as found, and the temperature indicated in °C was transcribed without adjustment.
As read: 12.5 °C
